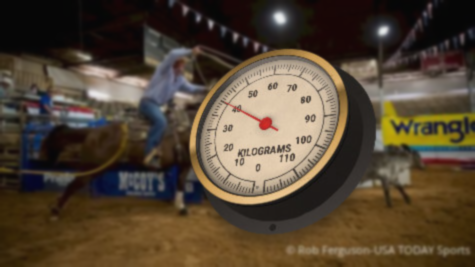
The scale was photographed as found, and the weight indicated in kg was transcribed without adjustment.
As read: 40 kg
